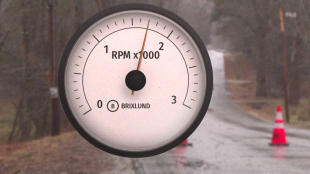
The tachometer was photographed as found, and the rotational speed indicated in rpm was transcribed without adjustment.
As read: 1700 rpm
